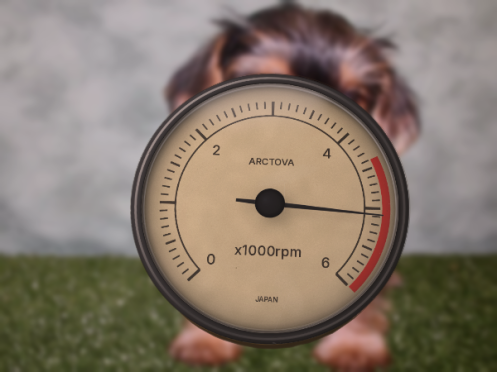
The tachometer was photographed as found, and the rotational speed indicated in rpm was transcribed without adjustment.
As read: 5100 rpm
